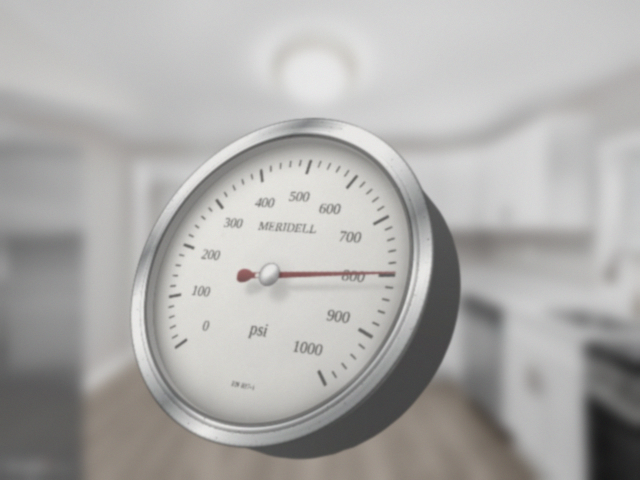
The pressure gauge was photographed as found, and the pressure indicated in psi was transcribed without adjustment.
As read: 800 psi
